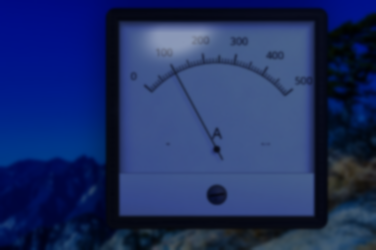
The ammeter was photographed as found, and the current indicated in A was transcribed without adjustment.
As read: 100 A
